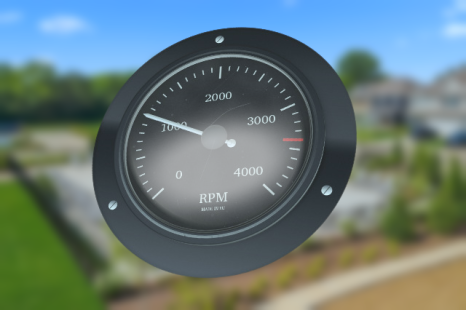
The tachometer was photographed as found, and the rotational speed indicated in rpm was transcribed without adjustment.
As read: 1000 rpm
